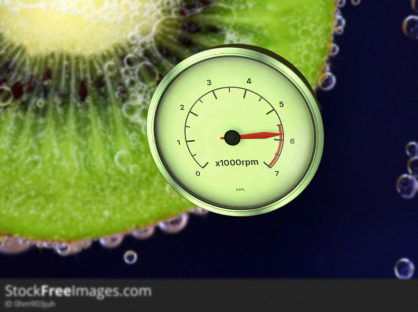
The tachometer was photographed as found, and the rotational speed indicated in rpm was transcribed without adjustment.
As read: 5750 rpm
